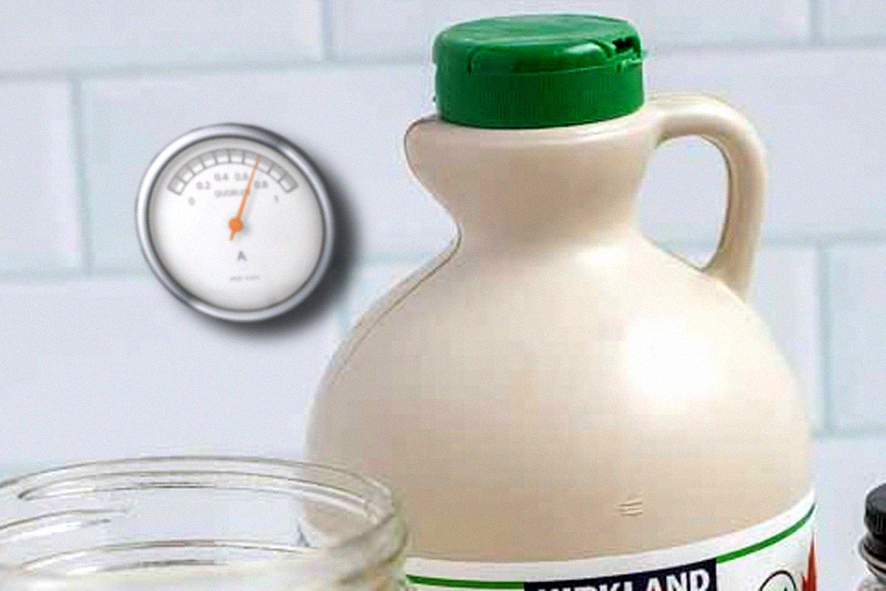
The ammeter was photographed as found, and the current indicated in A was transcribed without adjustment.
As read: 0.7 A
